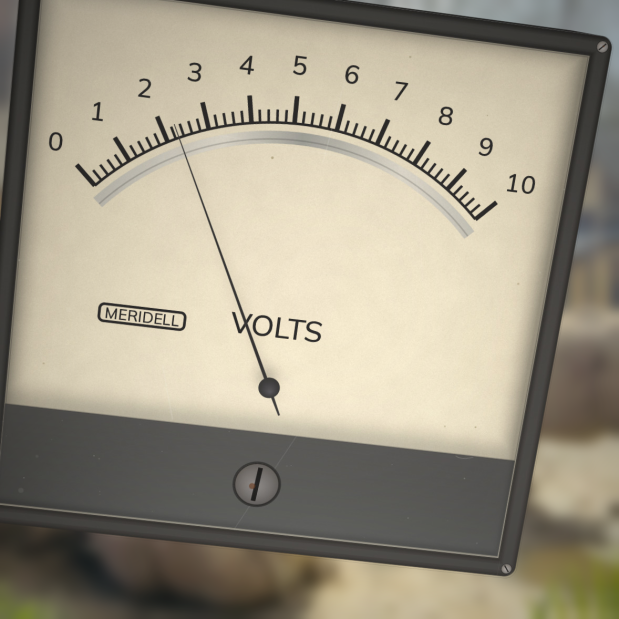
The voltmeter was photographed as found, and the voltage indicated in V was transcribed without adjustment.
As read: 2.3 V
